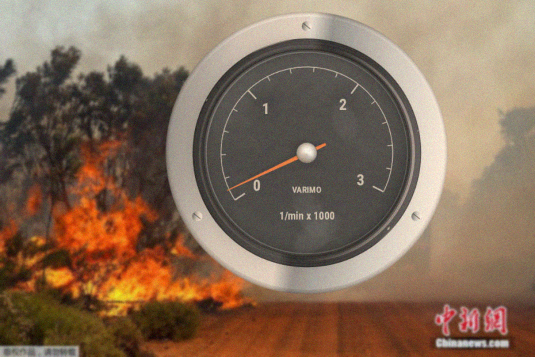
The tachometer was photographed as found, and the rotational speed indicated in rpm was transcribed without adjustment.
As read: 100 rpm
